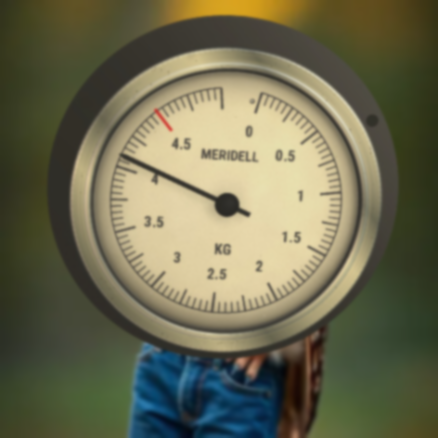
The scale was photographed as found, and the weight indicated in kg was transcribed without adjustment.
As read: 4.1 kg
